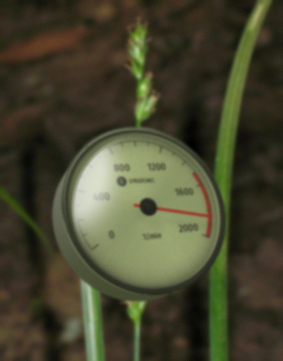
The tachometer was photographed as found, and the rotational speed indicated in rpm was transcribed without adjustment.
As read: 1850 rpm
